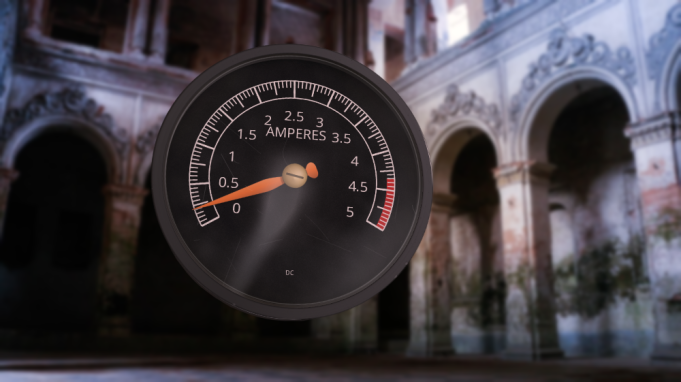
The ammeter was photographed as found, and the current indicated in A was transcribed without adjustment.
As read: 0.2 A
